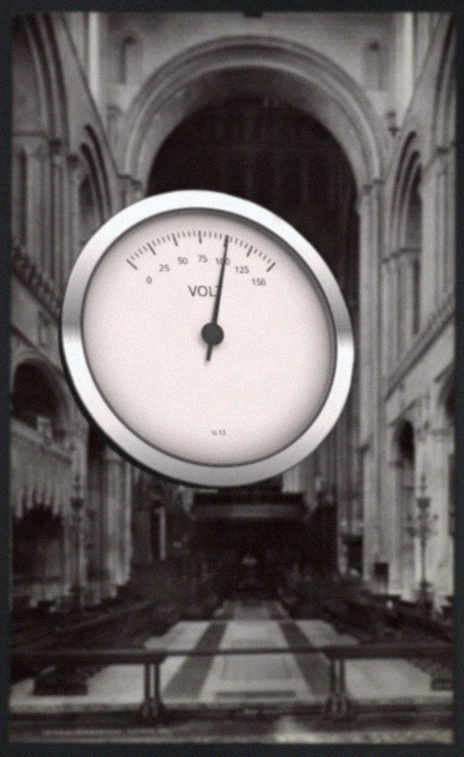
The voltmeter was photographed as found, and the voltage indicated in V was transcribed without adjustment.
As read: 100 V
